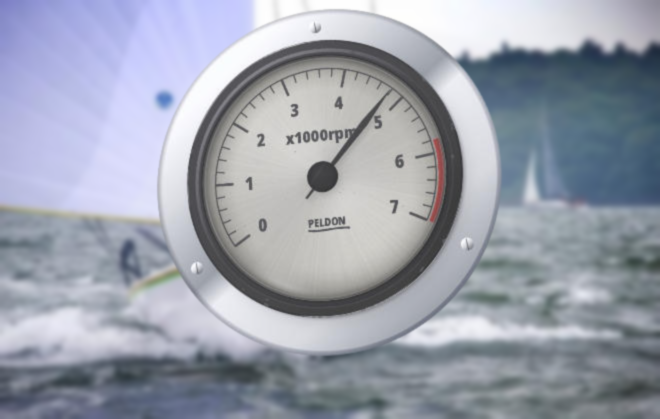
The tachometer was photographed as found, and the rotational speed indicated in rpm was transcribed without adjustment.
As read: 4800 rpm
